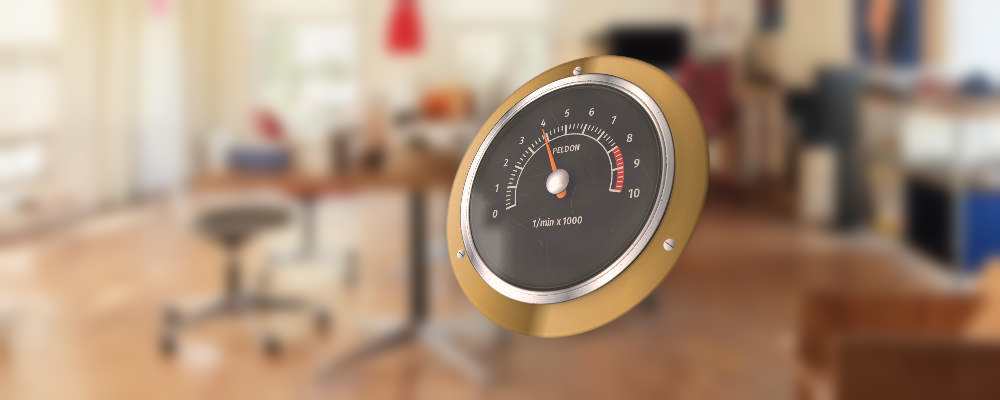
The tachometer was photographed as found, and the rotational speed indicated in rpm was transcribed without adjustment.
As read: 4000 rpm
